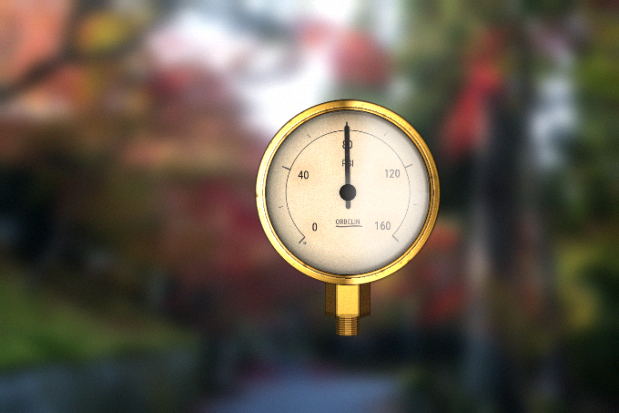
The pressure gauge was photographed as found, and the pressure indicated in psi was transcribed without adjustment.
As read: 80 psi
